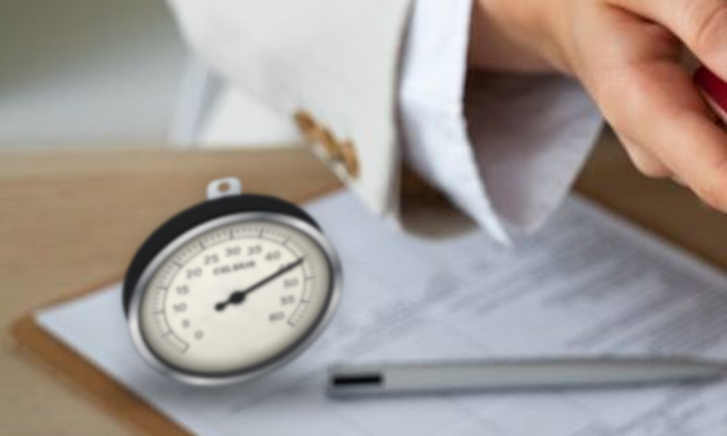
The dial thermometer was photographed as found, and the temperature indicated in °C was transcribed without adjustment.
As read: 45 °C
